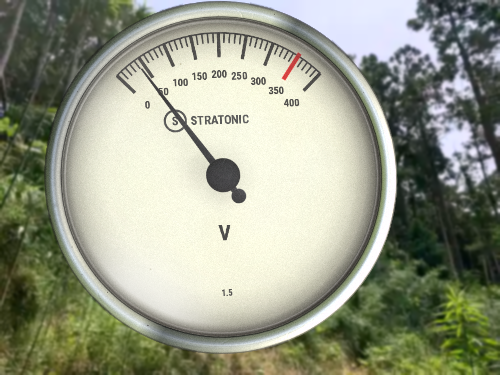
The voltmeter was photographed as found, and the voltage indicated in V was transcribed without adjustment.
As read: 40 V
